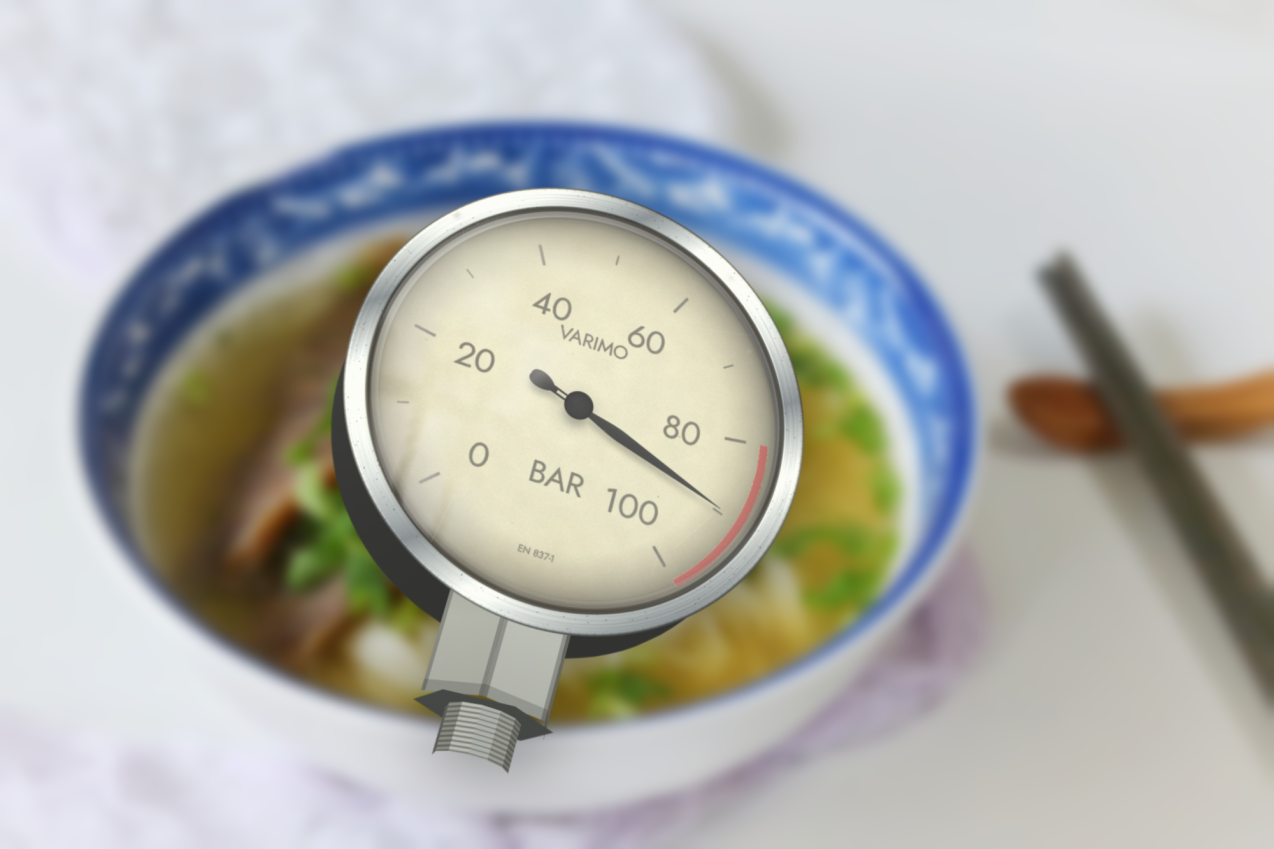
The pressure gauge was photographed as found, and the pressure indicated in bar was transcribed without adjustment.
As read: 90 bar
